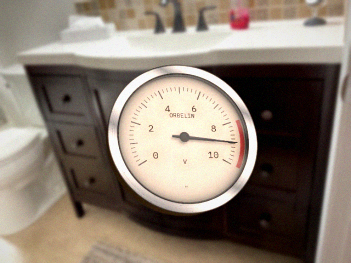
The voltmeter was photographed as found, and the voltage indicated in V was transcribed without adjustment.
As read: 9 V
